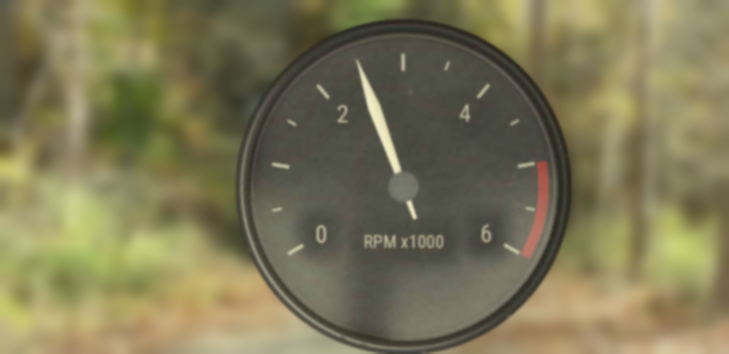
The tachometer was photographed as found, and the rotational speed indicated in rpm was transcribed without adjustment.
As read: 2500 rpm
